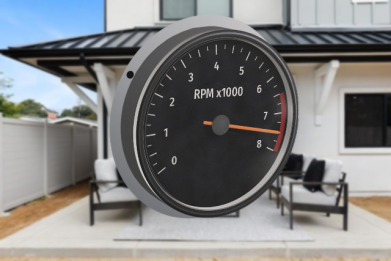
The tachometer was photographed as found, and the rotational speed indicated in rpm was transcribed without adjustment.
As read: 7500 rpm
